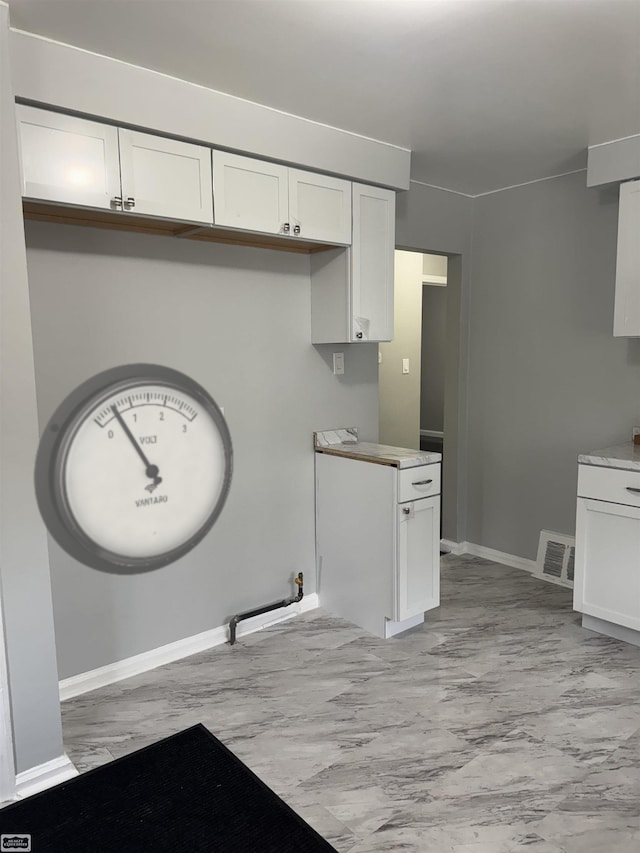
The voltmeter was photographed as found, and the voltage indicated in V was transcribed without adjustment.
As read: 0.5 V
